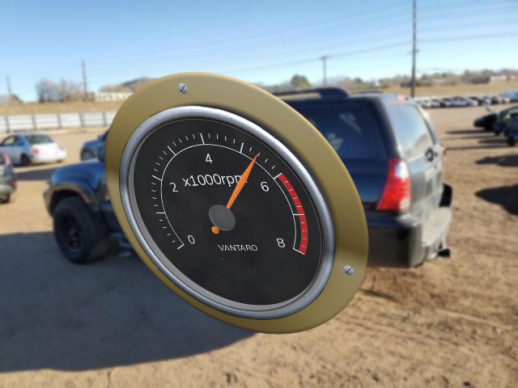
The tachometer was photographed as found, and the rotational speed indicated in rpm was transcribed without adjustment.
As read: 5400 rpm
